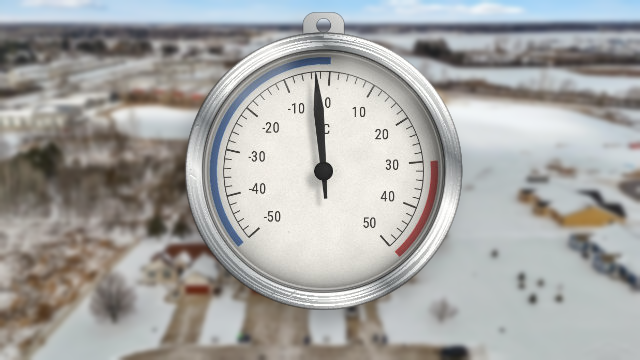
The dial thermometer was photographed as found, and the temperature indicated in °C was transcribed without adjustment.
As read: -3 °C
